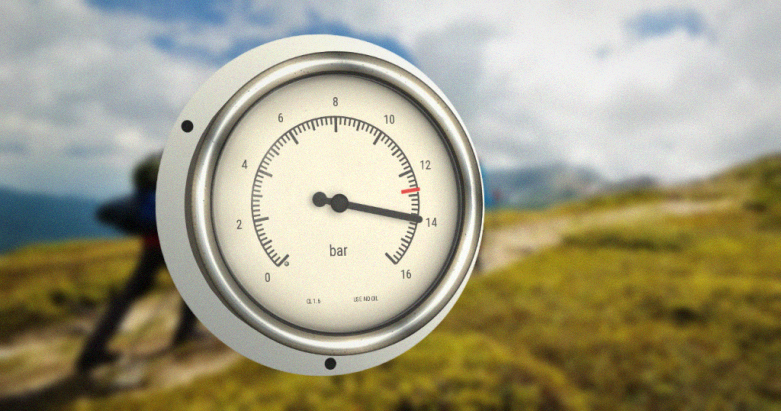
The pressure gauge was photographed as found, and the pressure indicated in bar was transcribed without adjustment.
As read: 14 bar
